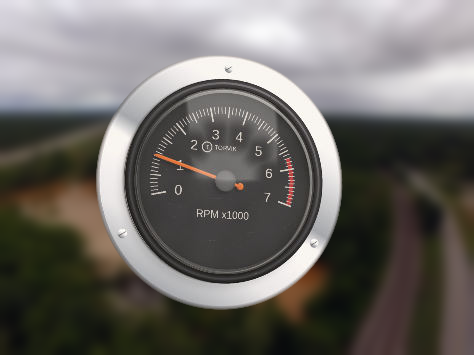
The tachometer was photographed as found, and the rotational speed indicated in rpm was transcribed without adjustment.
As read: 1000 rpm
